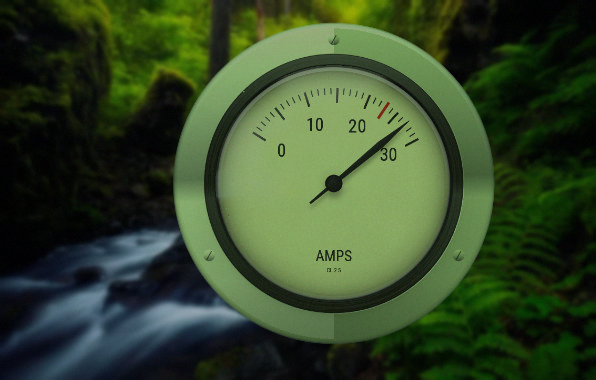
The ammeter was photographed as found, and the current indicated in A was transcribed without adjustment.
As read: 27 A
